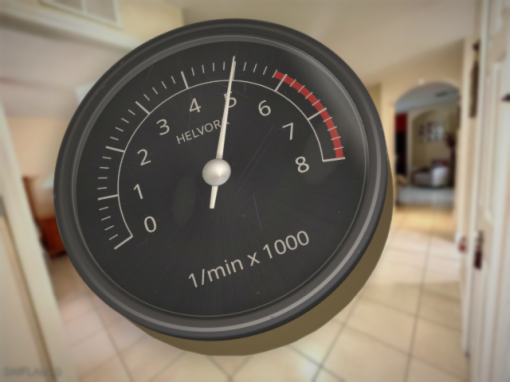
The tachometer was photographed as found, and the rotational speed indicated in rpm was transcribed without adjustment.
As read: 5000 rpm
